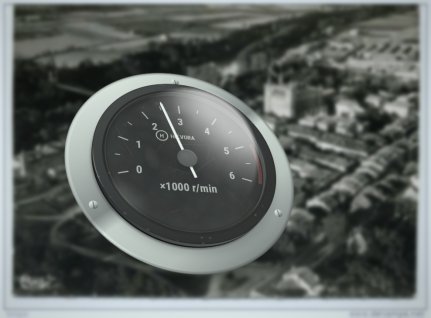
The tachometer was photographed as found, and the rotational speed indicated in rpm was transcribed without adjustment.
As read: 2500 rpm
